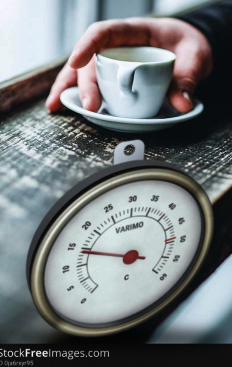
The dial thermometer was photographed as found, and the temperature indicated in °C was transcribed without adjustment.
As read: 15 °C
